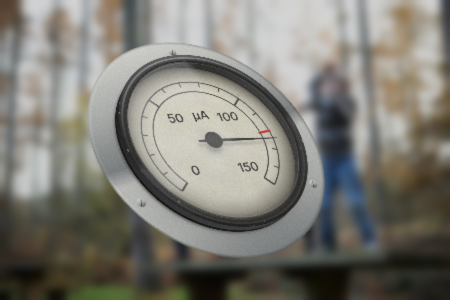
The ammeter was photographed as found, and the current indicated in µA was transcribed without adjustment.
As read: 125 µA
